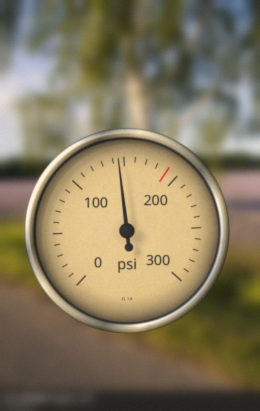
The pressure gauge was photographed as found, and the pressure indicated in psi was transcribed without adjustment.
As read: 145 psi
